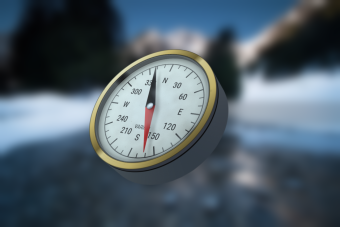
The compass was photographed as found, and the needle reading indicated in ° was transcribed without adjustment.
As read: 160 °
